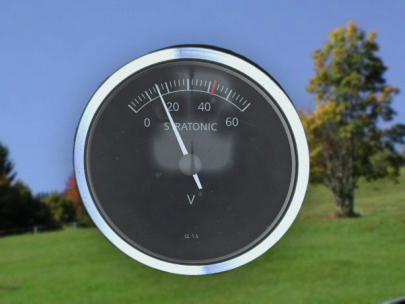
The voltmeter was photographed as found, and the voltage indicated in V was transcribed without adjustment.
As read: 16 V
